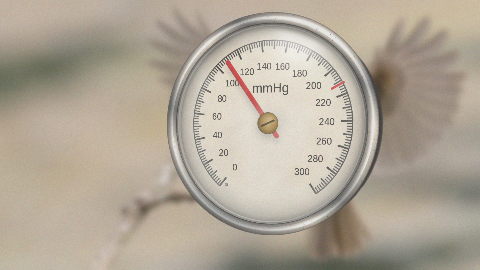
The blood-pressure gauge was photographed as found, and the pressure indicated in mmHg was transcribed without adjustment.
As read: 110 mmHg
